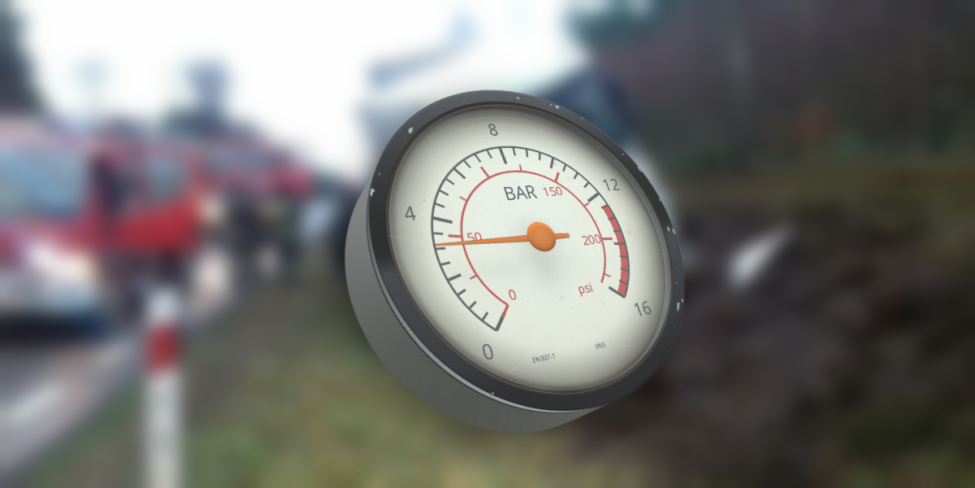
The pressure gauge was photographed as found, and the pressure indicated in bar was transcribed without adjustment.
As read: 3 bar
